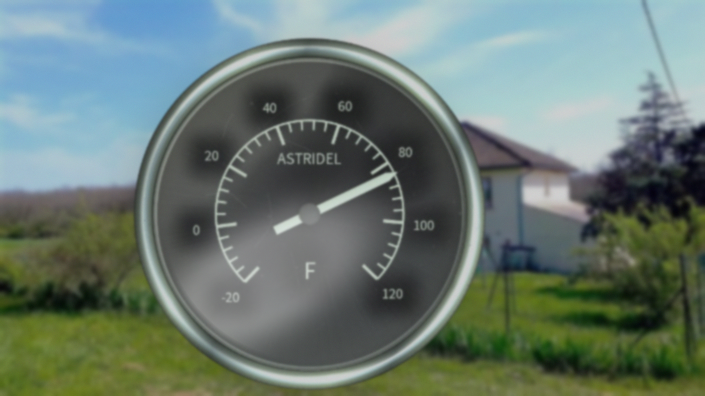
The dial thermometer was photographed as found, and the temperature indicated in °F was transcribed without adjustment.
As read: 84 °F
